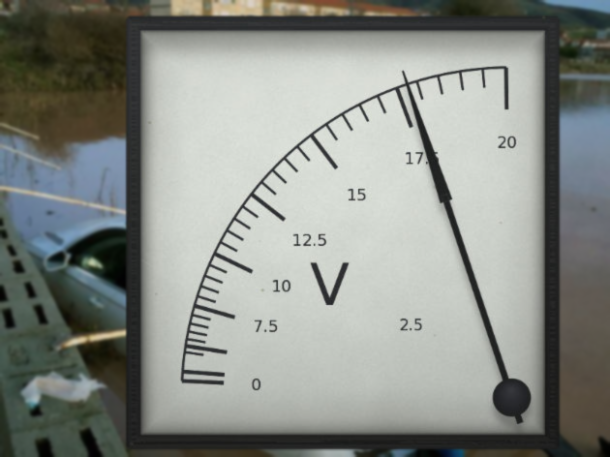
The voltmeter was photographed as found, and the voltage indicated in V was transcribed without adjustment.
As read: 17.75 V
